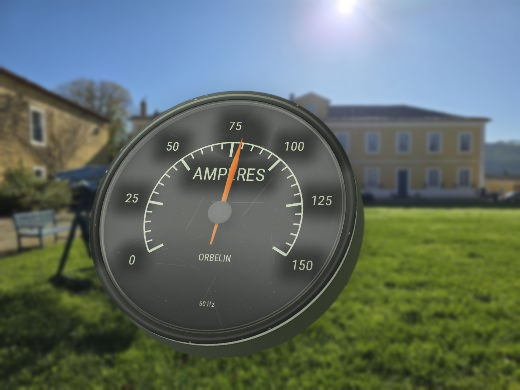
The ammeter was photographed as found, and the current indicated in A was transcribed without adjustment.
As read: 80 A
